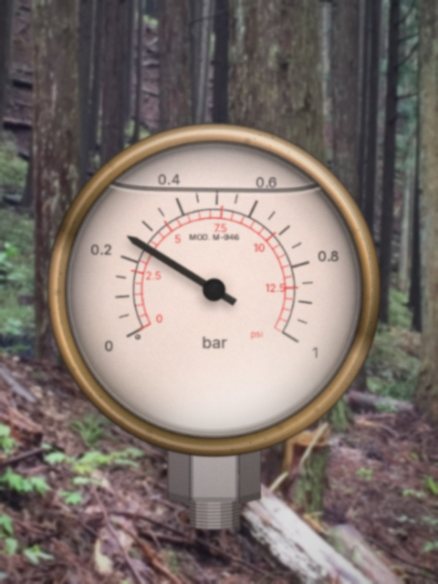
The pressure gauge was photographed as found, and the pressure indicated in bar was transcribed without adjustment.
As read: 0.25 bar
